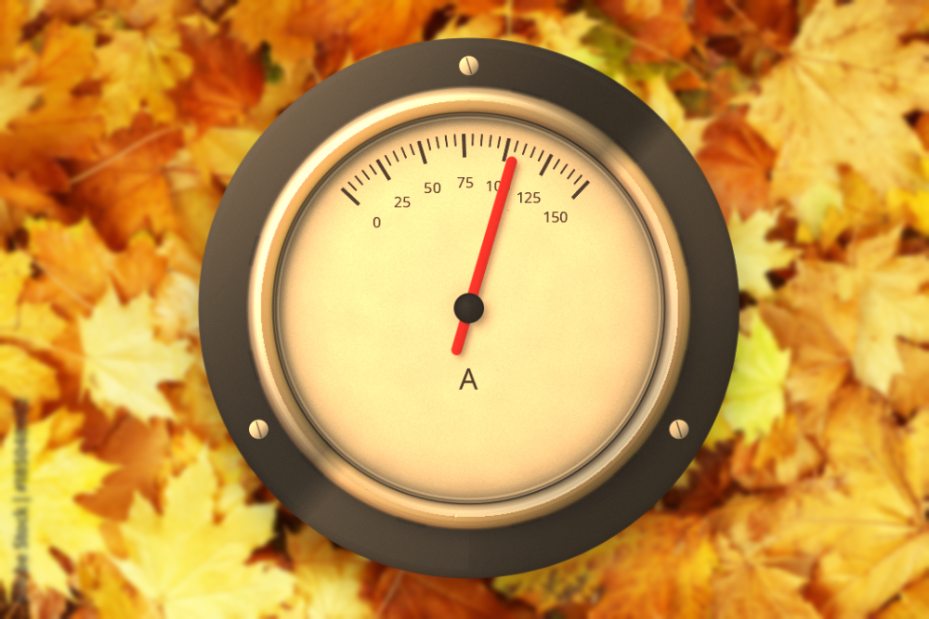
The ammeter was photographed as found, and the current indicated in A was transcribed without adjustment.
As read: 105 A
